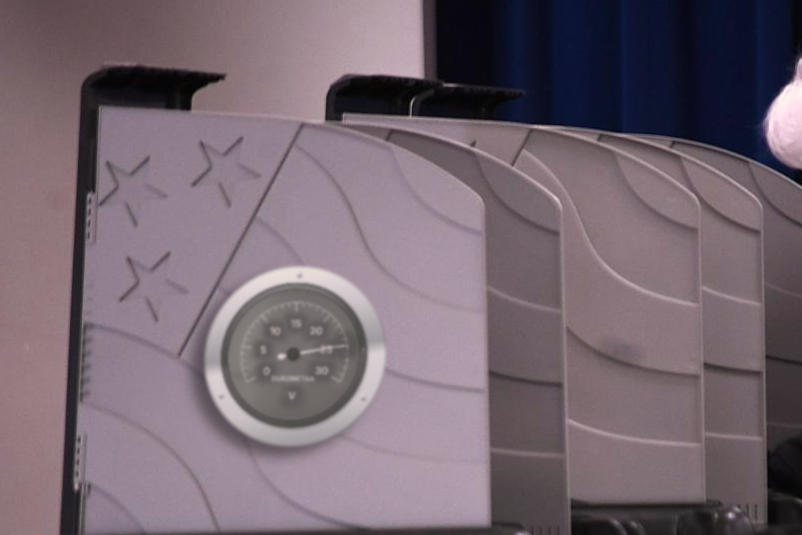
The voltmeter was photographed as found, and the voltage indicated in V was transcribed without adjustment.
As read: 25 V
